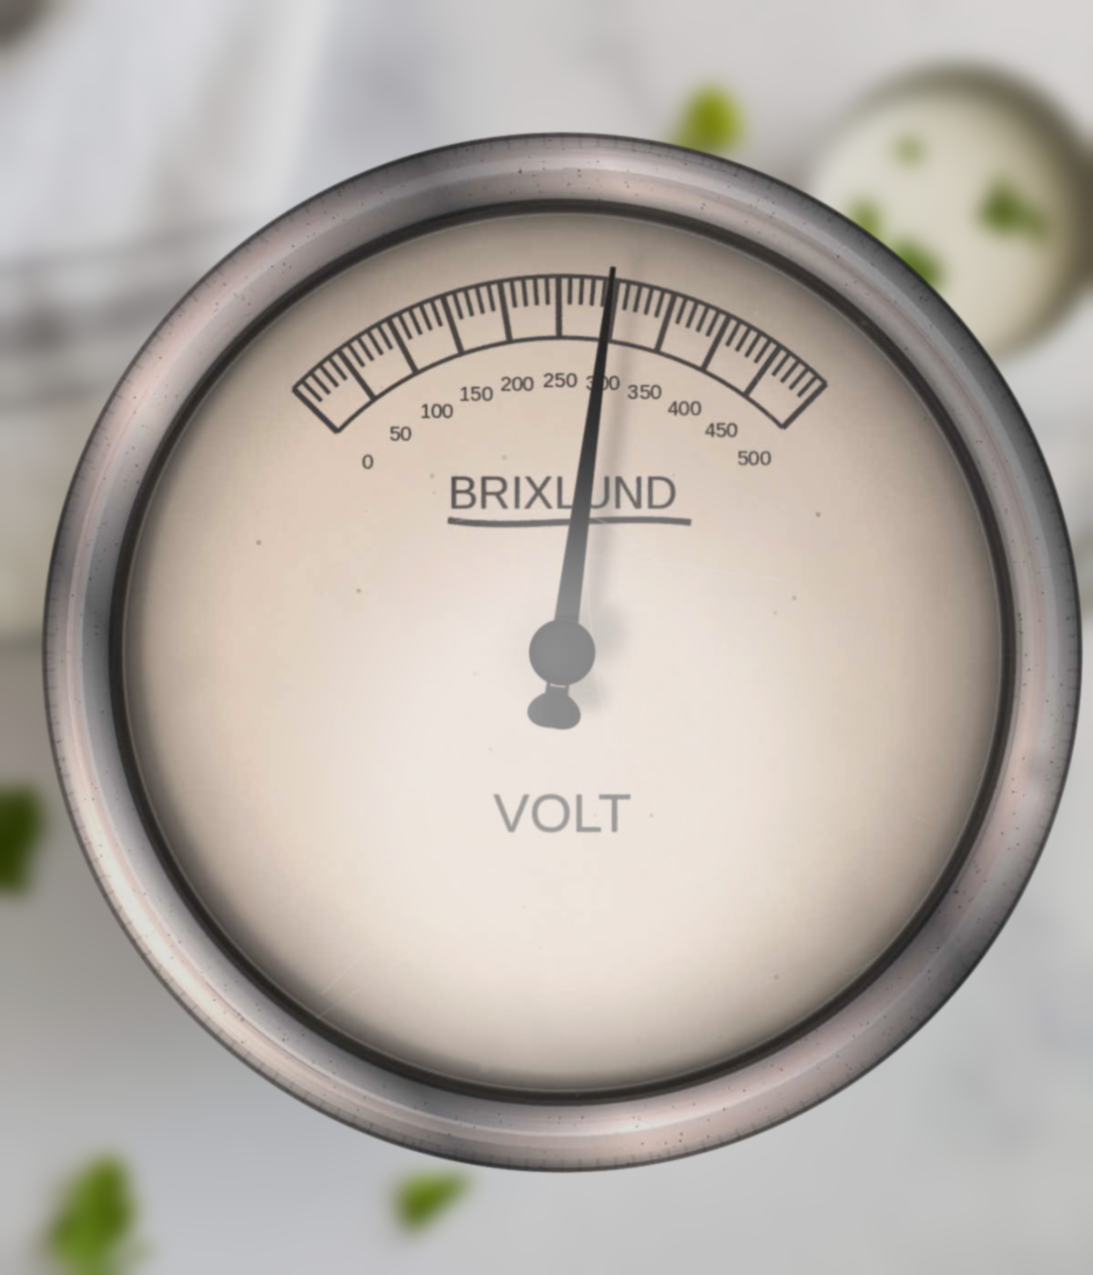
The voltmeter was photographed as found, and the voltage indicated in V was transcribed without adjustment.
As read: 295 V
